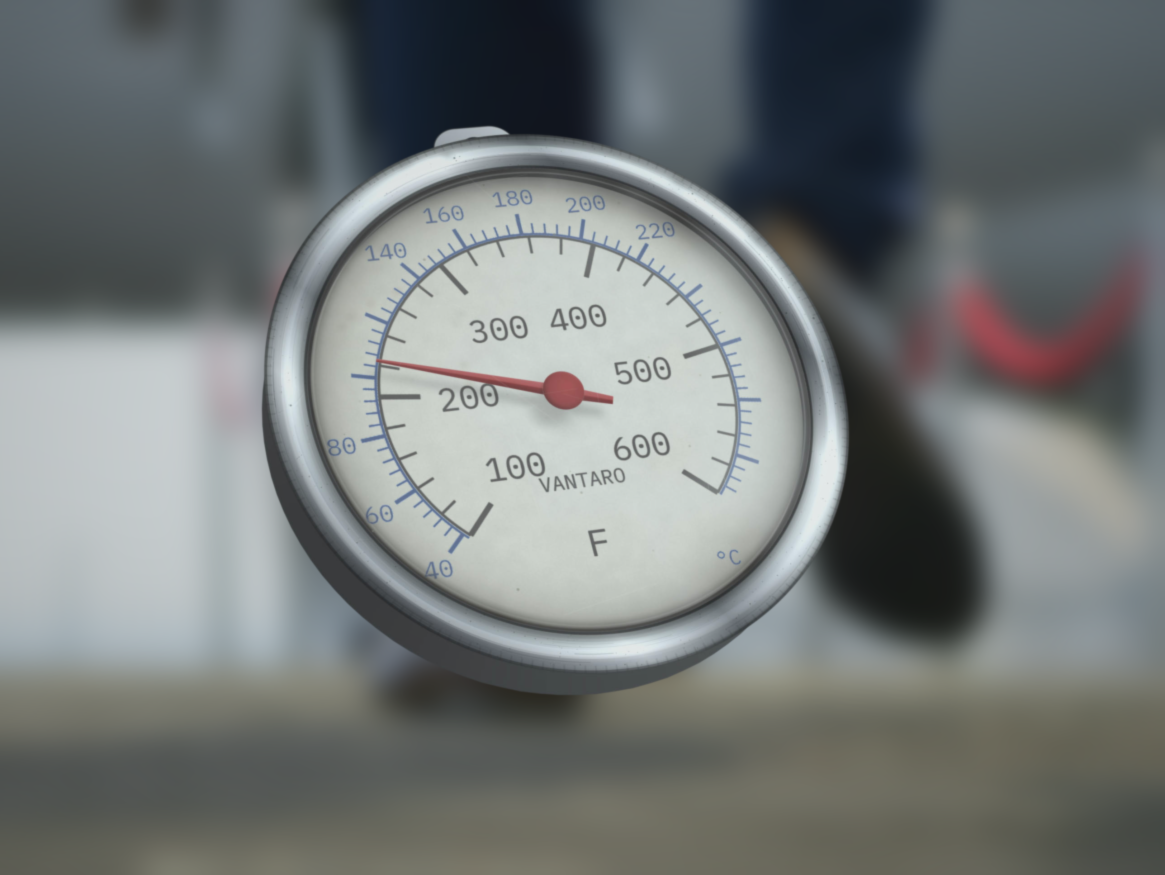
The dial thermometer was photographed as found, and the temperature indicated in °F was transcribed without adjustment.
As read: 220 °F
